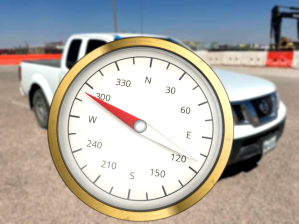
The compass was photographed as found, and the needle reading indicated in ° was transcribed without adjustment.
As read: 292.5 °
